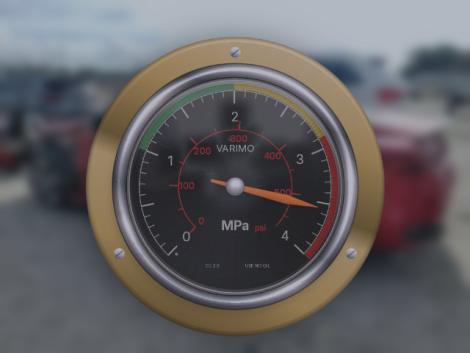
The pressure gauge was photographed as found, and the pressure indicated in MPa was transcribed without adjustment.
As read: 3.55 MPa
